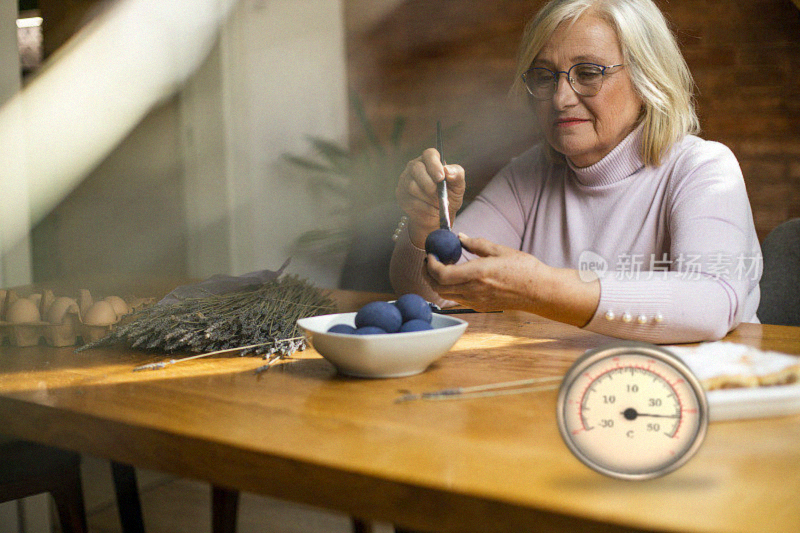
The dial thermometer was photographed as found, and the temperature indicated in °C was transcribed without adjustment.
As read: 40 °C
